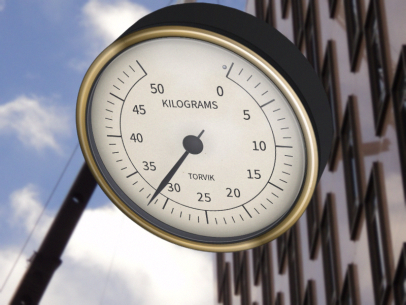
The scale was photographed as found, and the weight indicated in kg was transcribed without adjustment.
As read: 31.5 kg
